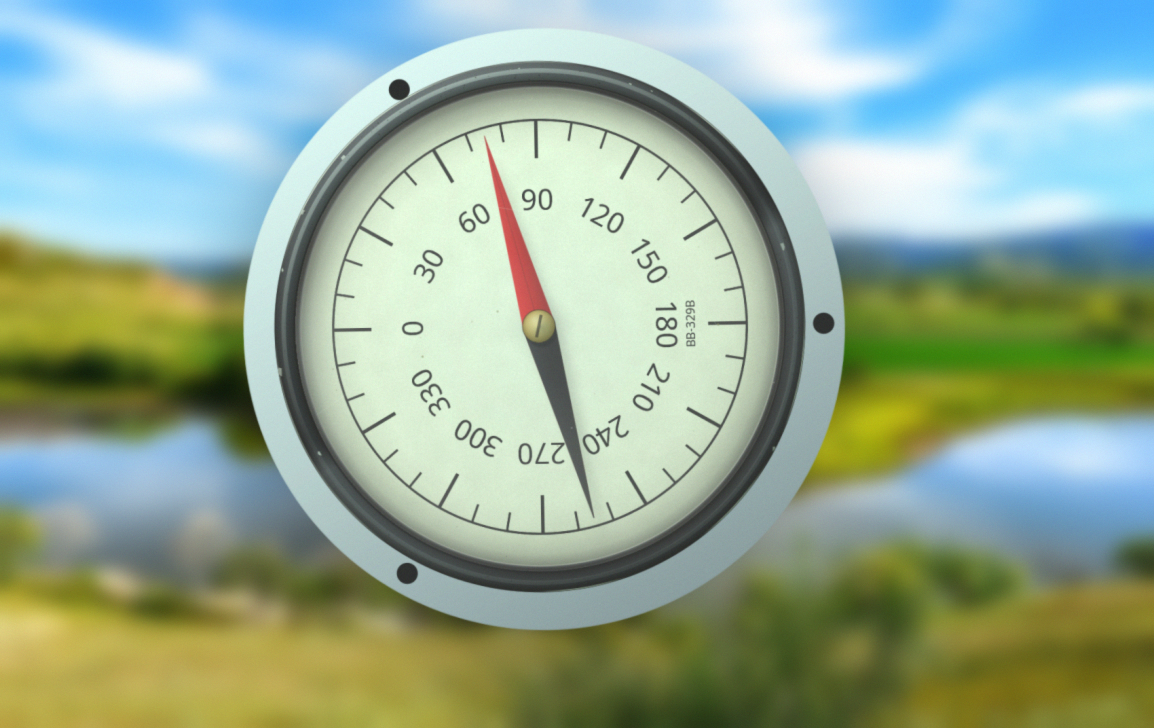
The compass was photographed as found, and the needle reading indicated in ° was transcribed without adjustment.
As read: 75 °
